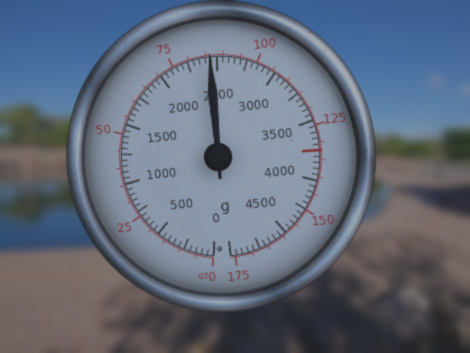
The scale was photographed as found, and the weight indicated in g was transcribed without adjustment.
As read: 2450 g
